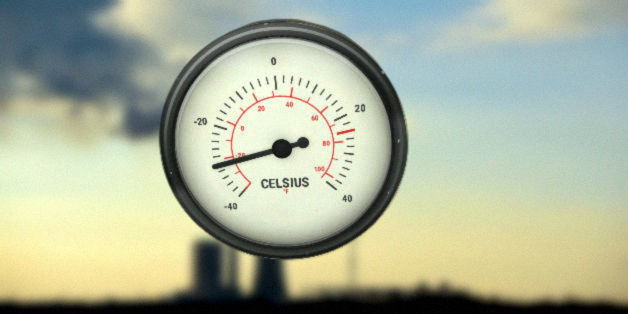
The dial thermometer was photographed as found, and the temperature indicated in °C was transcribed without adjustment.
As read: -30 °C
